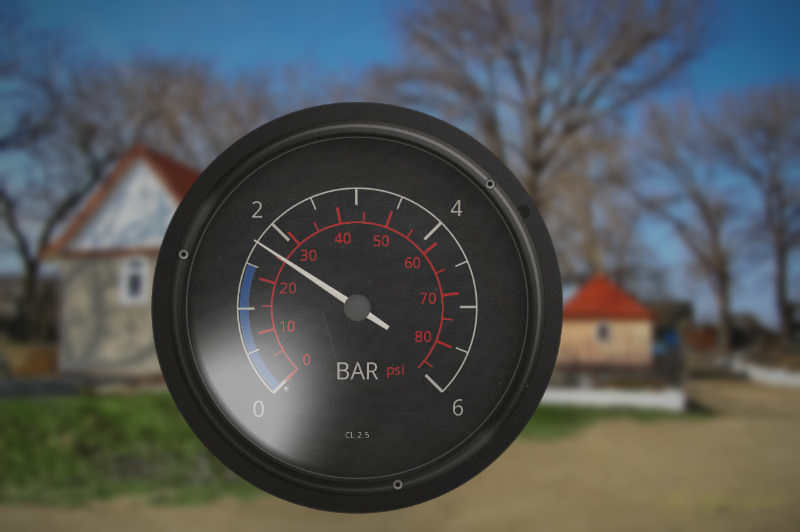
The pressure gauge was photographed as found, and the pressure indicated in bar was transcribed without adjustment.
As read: 1.75 bar
